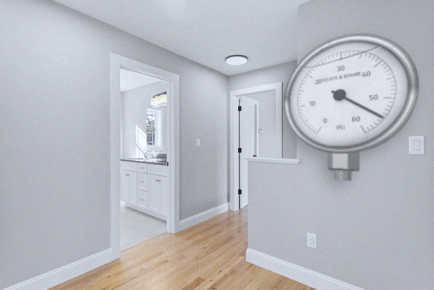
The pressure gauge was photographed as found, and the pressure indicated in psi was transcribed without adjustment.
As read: 55 psi
